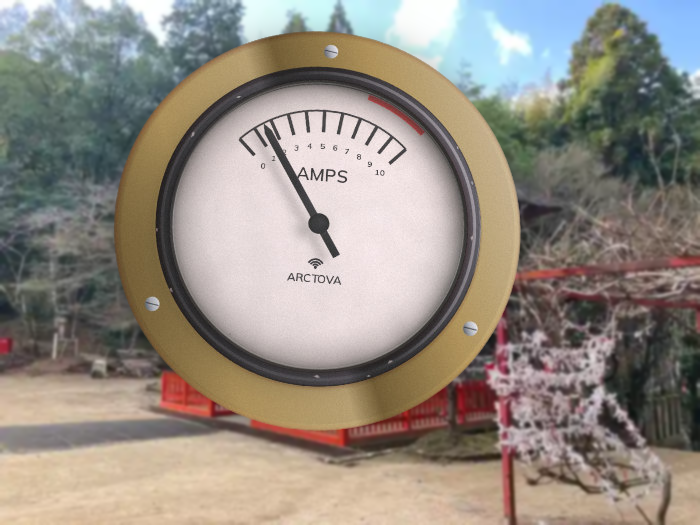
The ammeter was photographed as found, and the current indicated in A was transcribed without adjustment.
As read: 1.5 A
